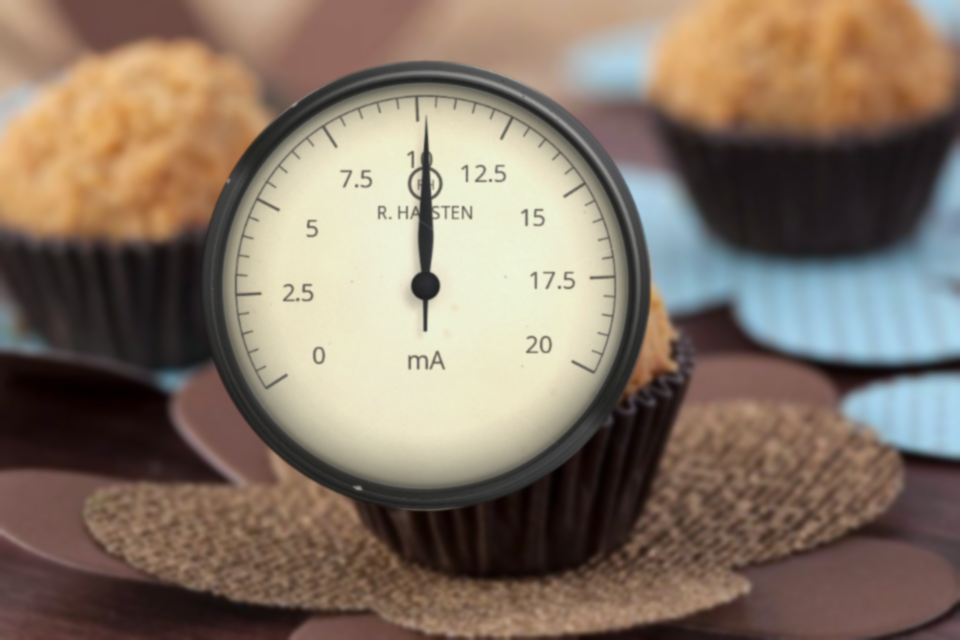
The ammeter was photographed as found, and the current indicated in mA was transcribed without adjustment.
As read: 10.25 mA
